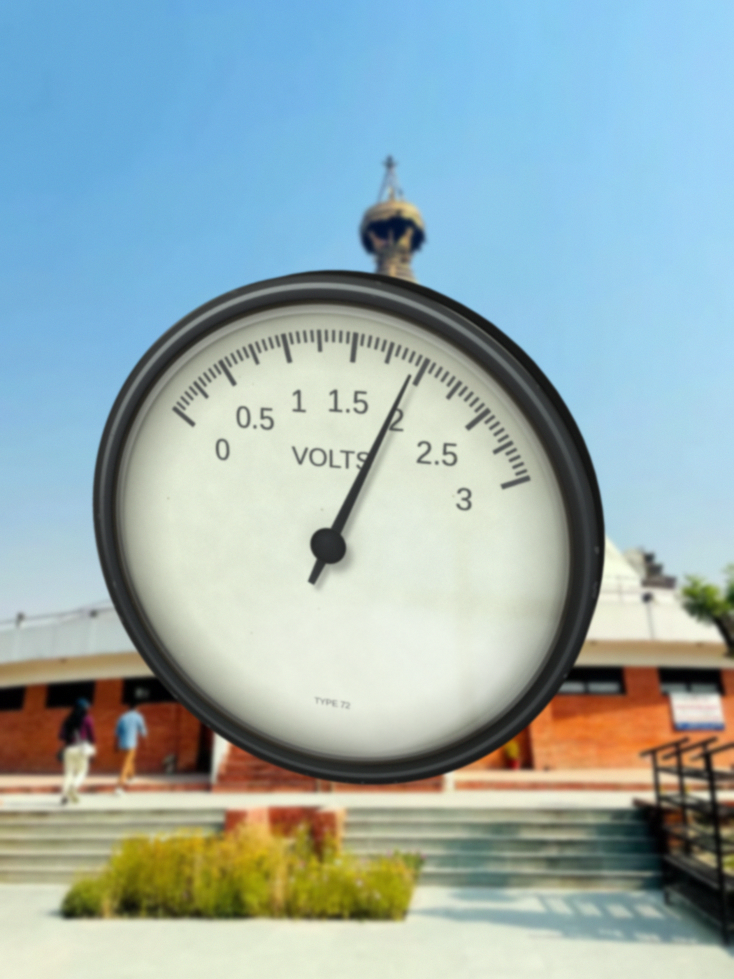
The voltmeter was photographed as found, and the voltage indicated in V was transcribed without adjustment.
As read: 1.95 V
